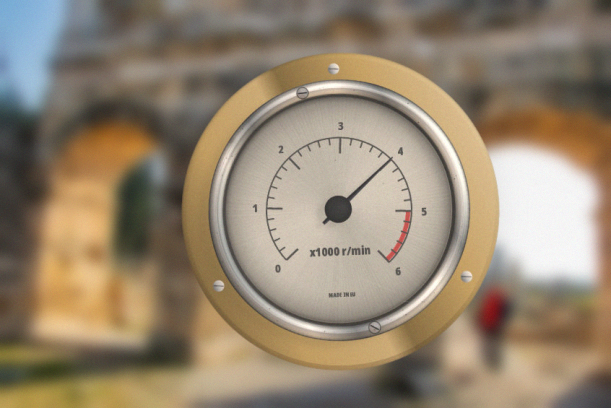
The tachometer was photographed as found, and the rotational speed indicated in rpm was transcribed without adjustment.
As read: 4000 rpm
